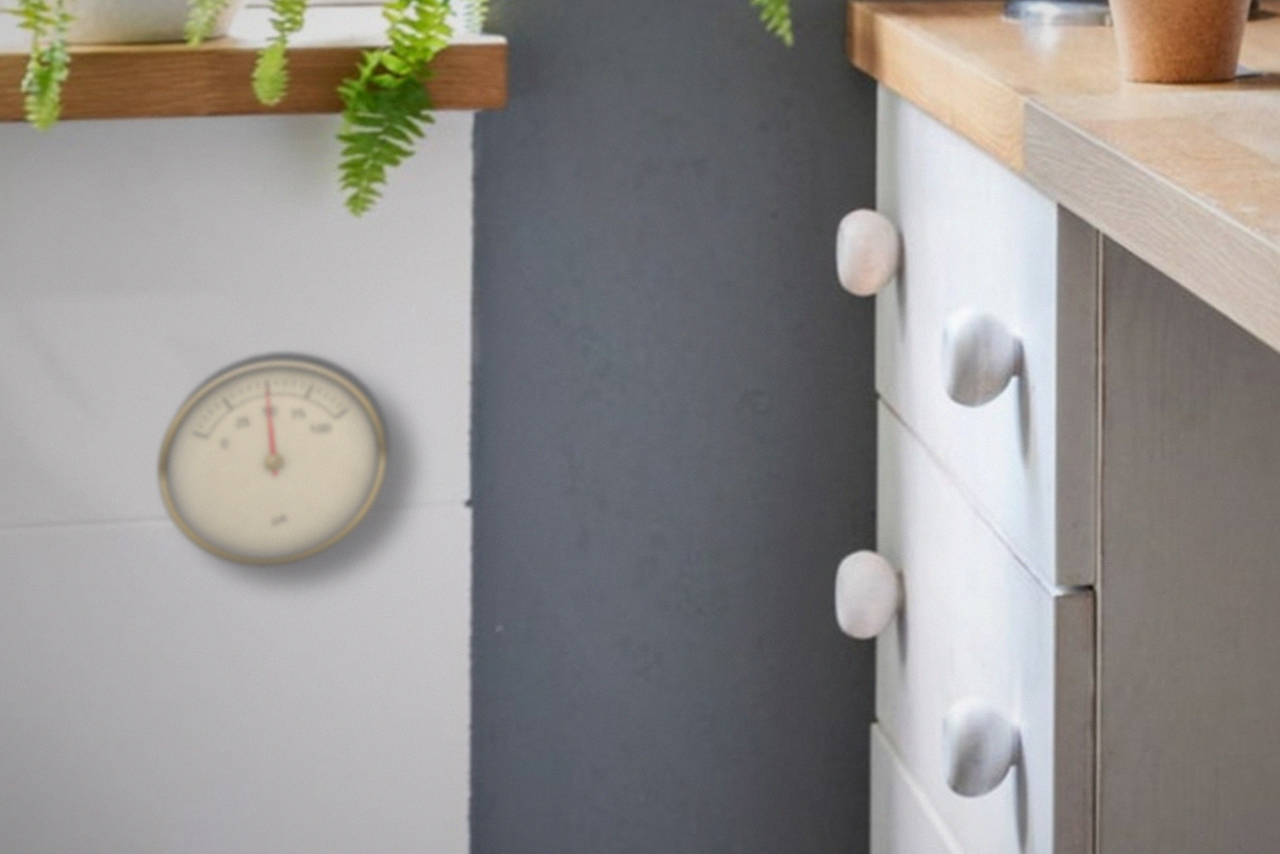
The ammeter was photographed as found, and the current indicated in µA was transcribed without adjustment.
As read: 50 µA
